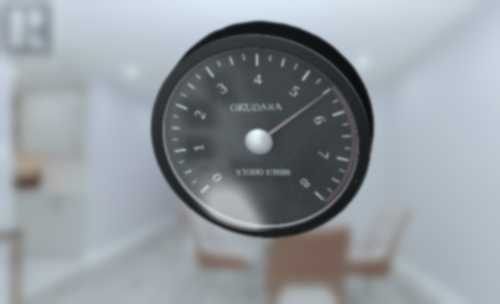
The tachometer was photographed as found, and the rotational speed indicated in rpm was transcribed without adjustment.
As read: 5500 rpm
